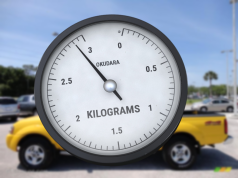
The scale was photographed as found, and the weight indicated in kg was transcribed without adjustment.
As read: 2.9 kg
